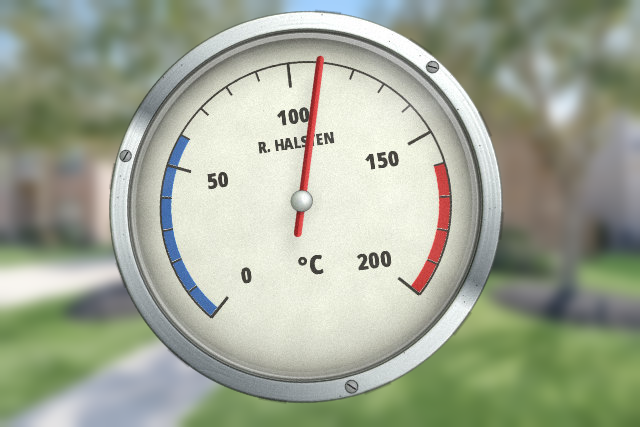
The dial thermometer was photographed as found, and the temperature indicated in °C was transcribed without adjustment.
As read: 110 °C
